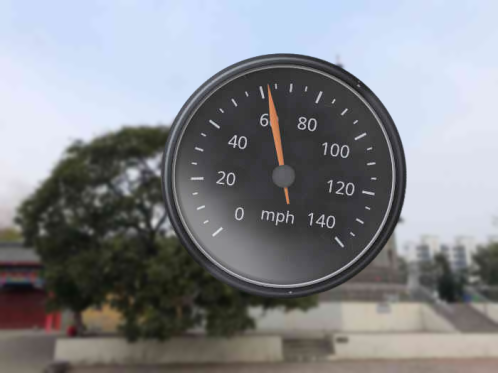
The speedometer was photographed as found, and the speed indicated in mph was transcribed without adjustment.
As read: 62.5 mph
